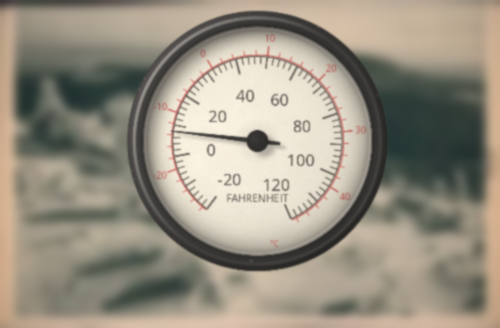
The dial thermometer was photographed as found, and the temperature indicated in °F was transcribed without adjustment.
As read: 8 °F
